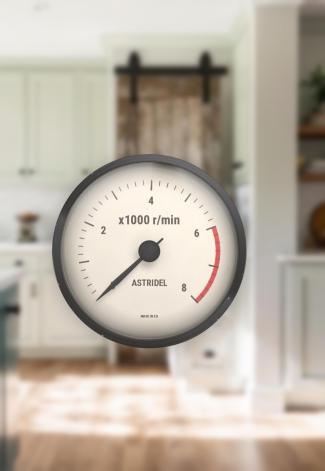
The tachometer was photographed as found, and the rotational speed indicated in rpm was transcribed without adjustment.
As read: 0 rpm
